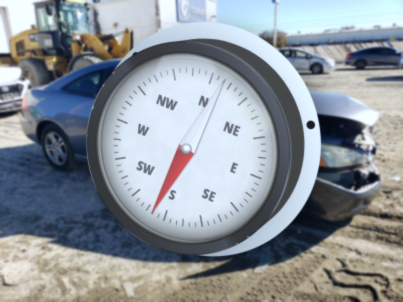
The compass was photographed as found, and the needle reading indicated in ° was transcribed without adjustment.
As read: 190 °
